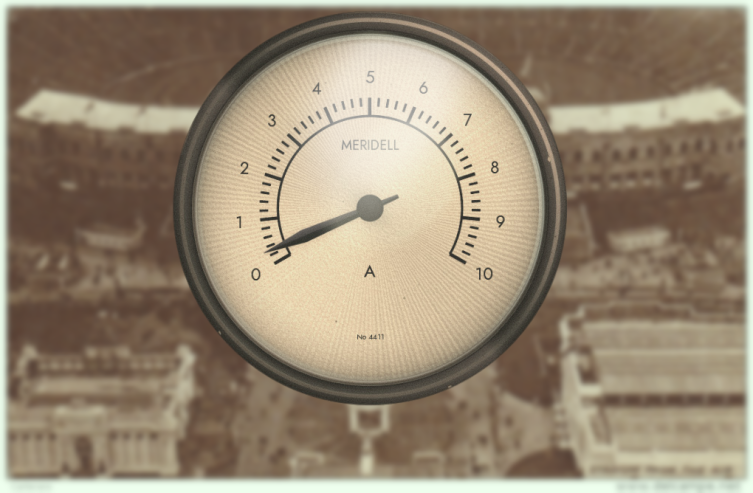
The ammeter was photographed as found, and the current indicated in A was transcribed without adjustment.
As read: 0.3 A
